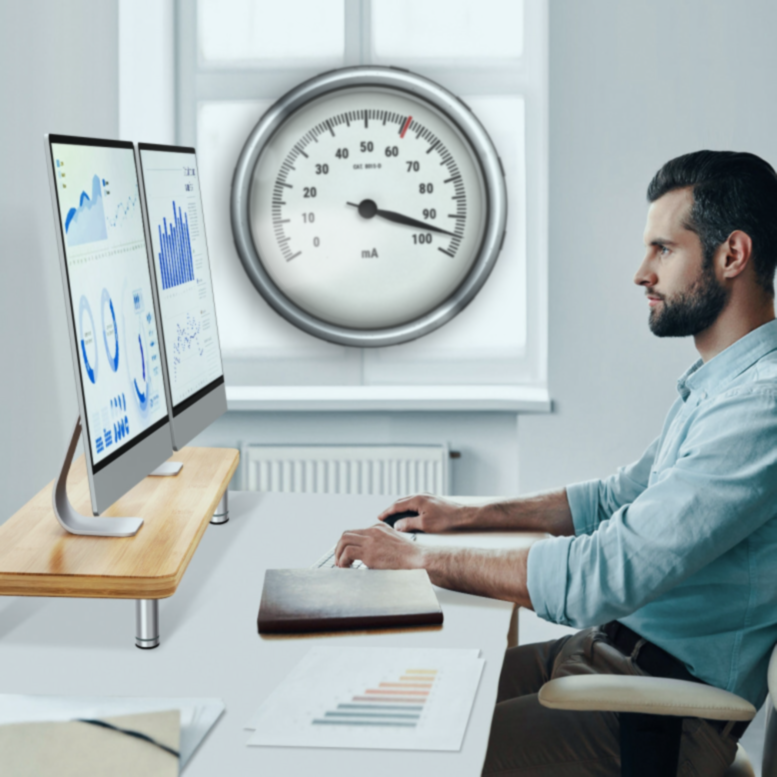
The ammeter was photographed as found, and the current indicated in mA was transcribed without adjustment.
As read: 95 mA
